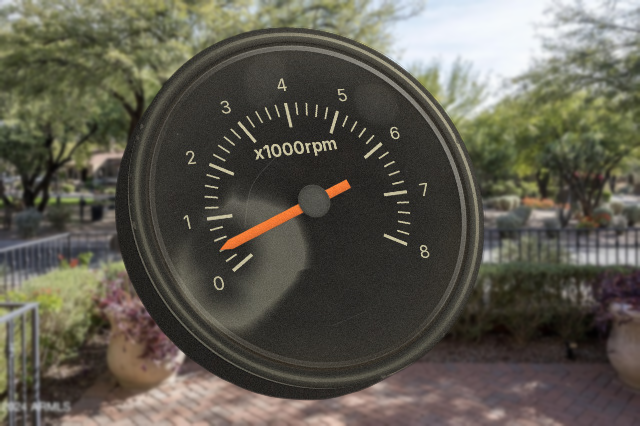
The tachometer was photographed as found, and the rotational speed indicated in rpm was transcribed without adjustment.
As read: 400 rpm
